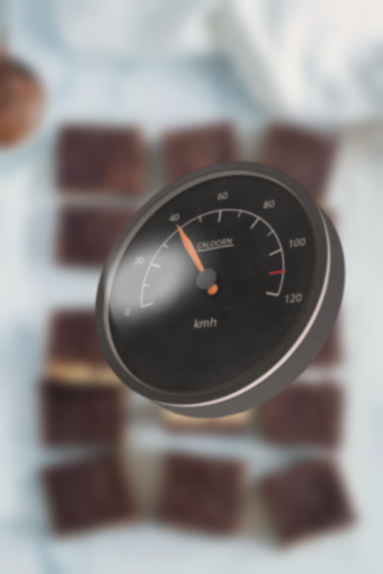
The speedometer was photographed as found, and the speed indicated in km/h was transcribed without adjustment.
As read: 40 km/h
